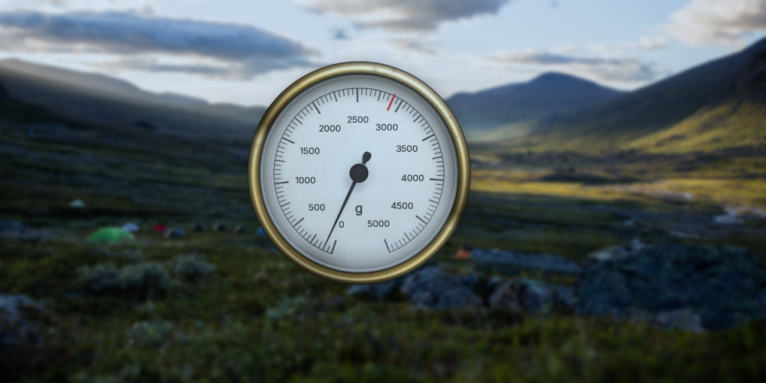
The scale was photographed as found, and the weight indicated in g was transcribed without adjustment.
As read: 100 g
